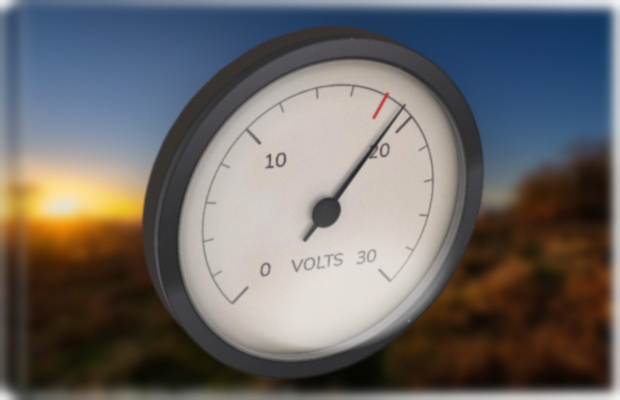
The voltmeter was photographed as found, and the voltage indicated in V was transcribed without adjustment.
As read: 19 V
